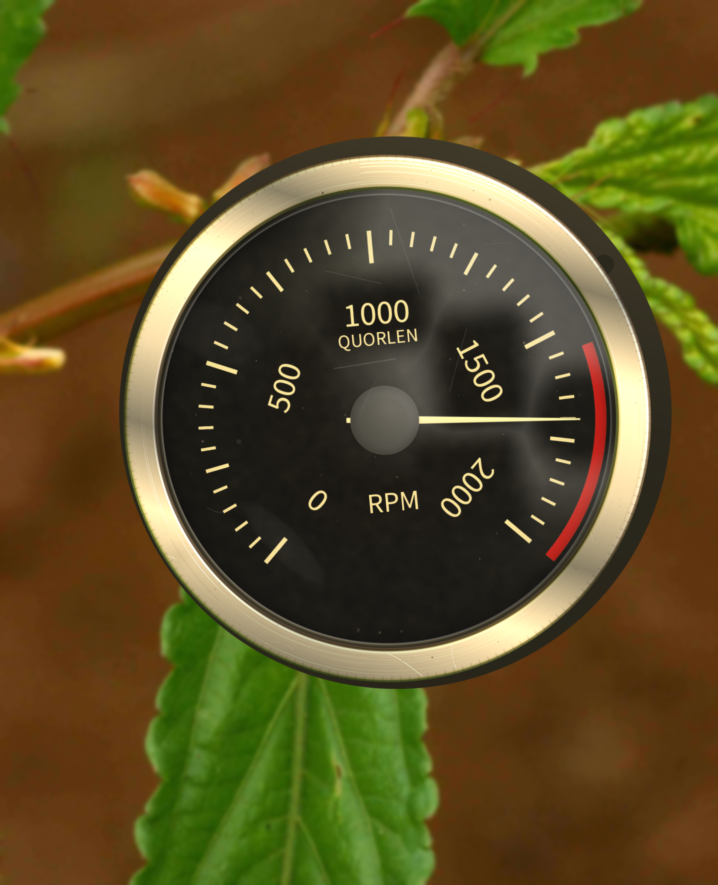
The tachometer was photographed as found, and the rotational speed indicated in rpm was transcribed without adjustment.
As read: 1700 rpm
